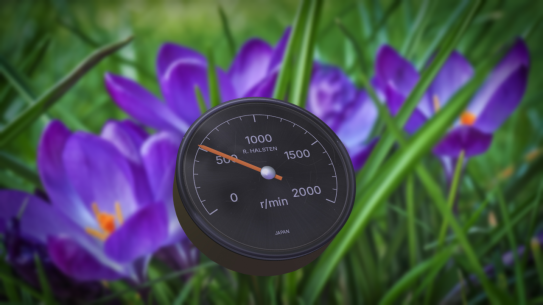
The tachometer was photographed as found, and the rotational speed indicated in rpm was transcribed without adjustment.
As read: 500 rpm
